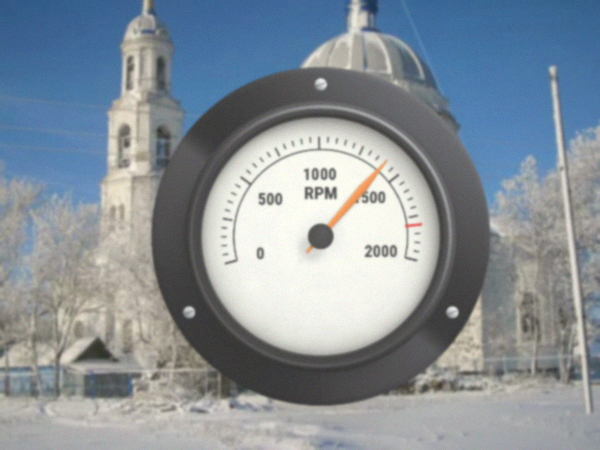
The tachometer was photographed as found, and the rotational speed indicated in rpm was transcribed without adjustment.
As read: 1400 rpm
